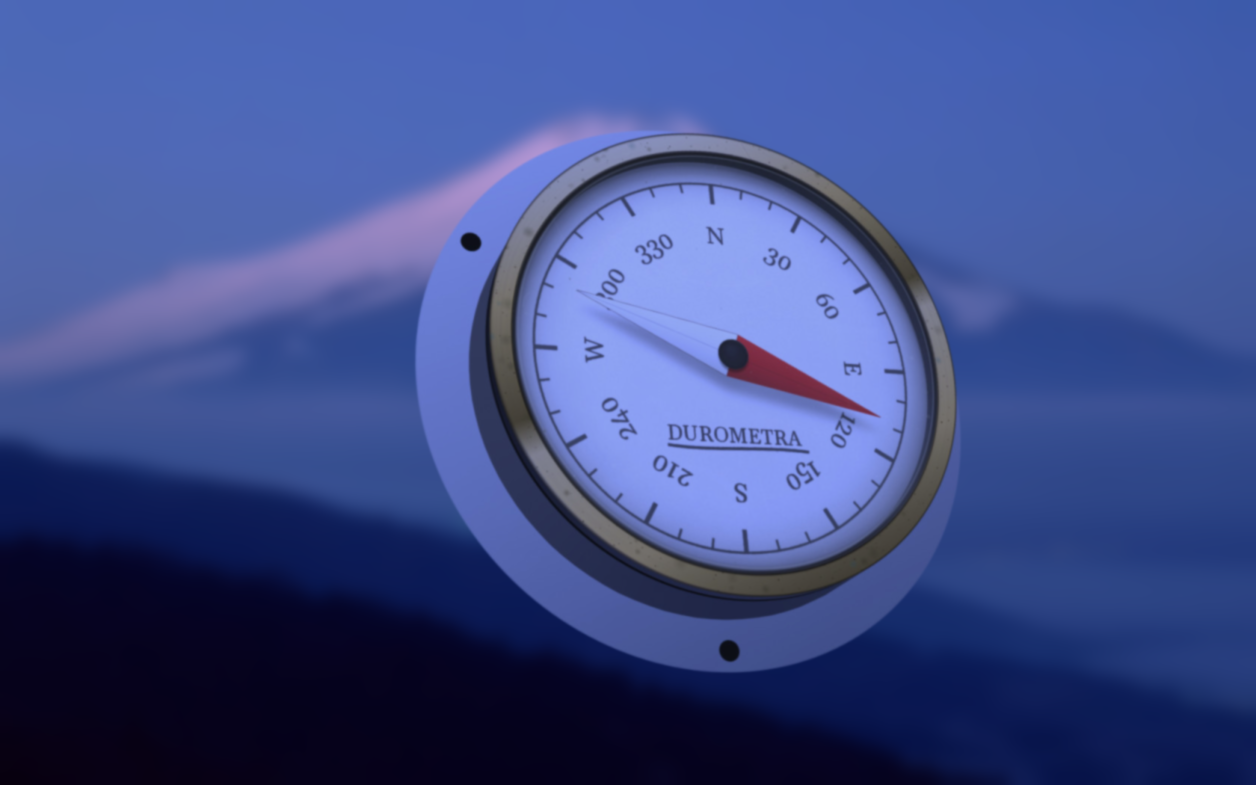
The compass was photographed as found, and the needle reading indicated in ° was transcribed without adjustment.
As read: 110 °
